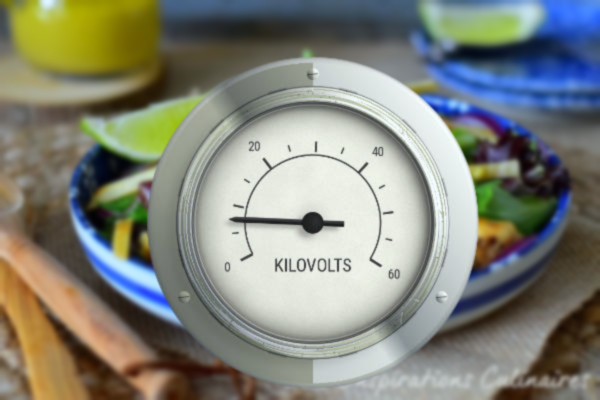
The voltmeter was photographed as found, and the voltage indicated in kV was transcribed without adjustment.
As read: 7.5 kV
